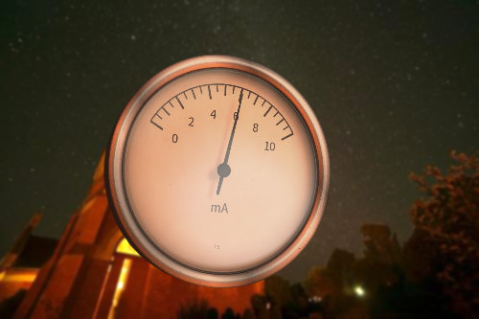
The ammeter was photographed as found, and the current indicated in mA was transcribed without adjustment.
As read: 6 mA
